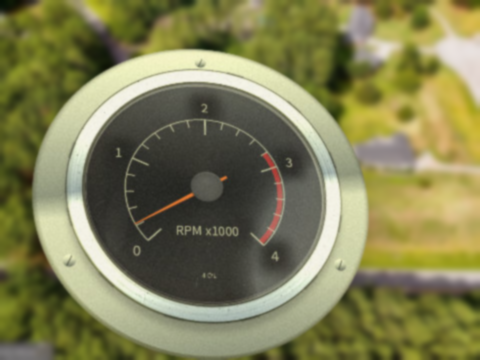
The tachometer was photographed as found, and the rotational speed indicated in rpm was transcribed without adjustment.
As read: 200 rpm
